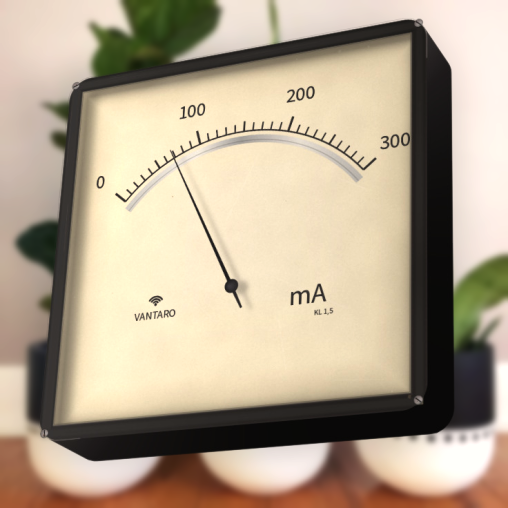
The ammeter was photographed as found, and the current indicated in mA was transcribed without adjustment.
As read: 70 mA
